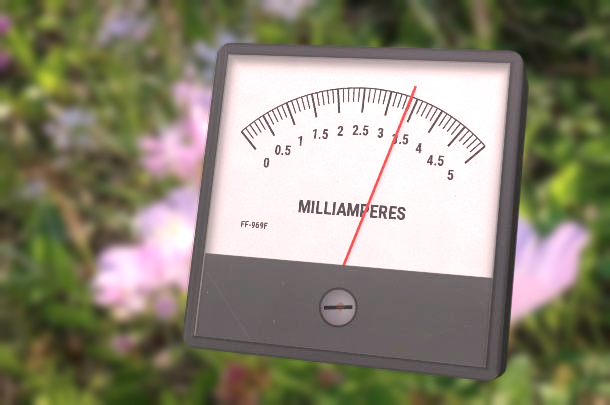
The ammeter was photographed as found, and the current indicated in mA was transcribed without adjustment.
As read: 3.4 mA
